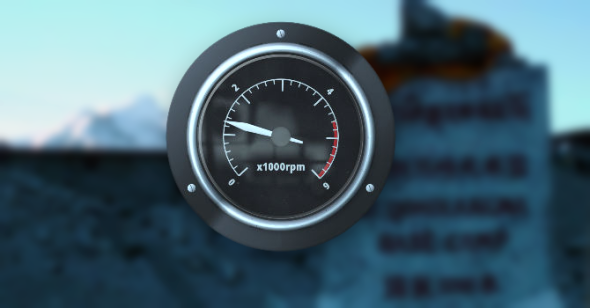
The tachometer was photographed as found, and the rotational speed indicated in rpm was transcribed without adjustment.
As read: 1300 rpm
